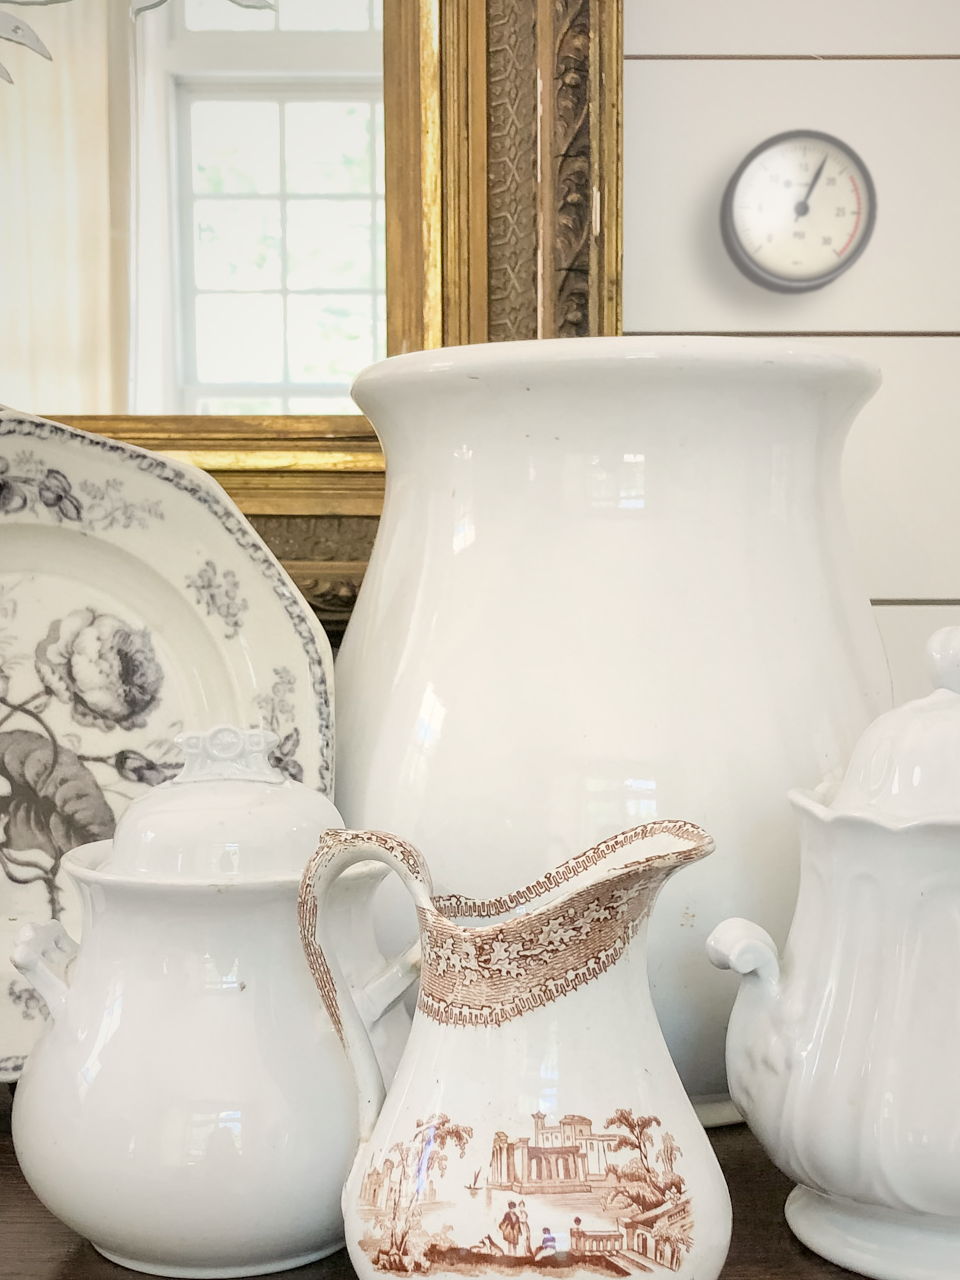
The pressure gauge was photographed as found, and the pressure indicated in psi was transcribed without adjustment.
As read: 17.5 psi
